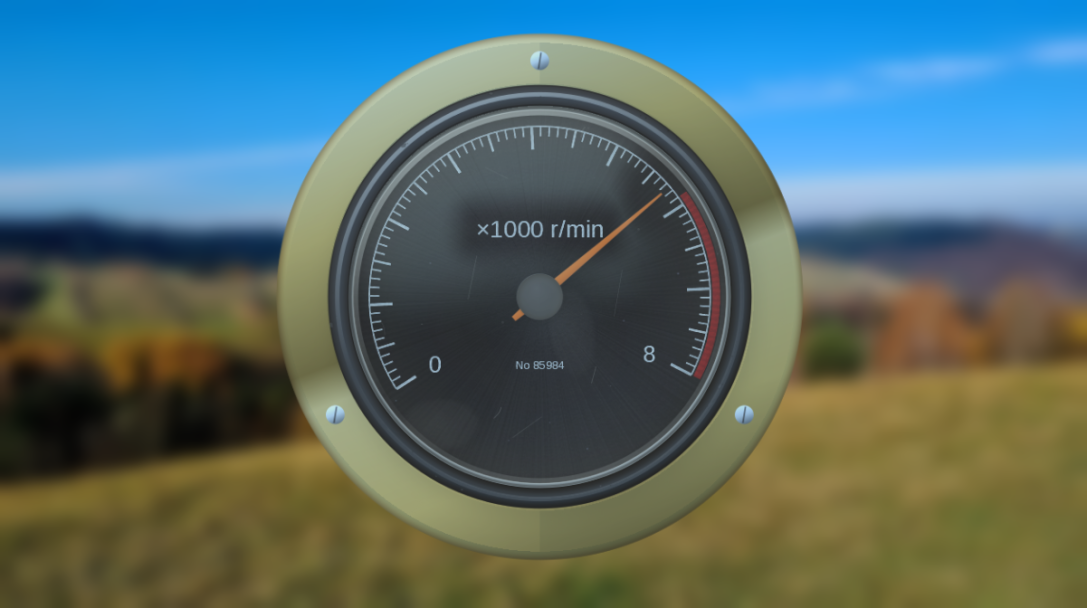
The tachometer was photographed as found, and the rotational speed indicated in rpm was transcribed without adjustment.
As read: 5750 rpm
